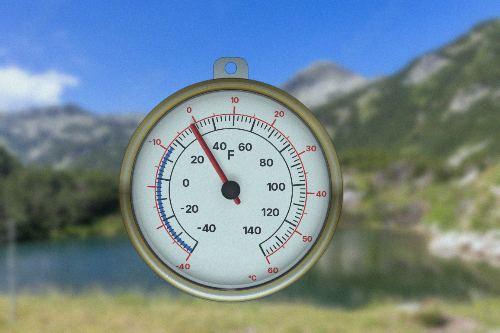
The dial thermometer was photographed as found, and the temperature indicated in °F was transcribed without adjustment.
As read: 30 °F
